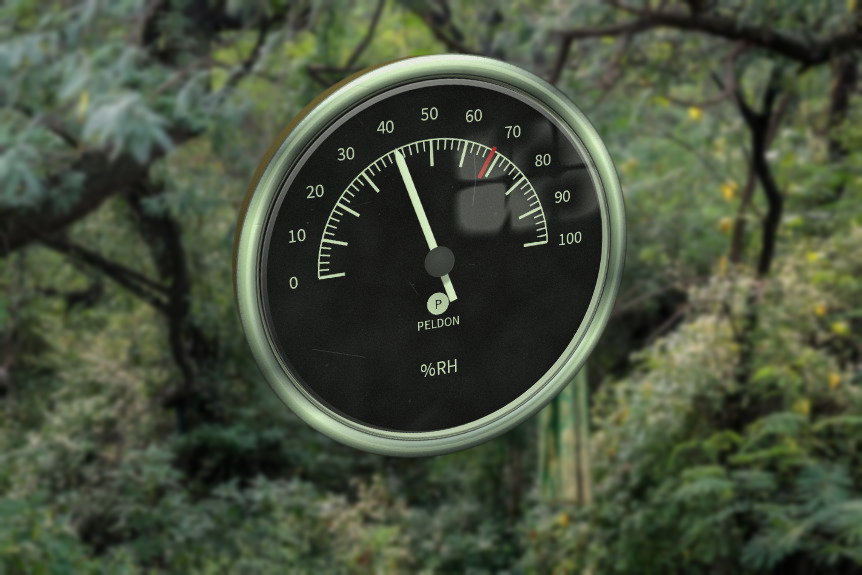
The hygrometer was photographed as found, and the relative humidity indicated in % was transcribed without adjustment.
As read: 40 %
